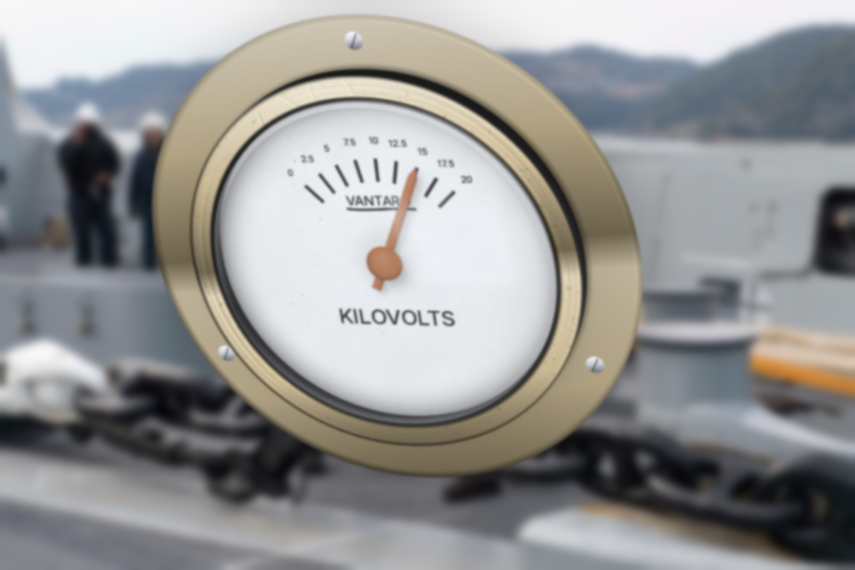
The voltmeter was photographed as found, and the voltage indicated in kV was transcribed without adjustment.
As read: 15 kV
